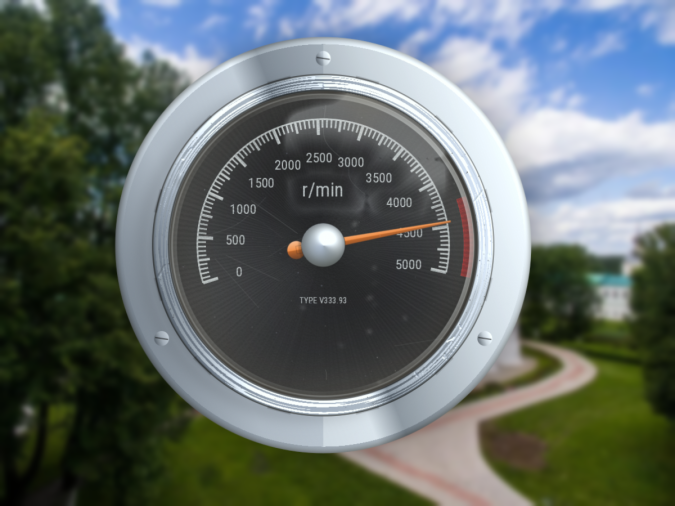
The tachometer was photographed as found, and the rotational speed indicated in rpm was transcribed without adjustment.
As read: 4450 rpm
